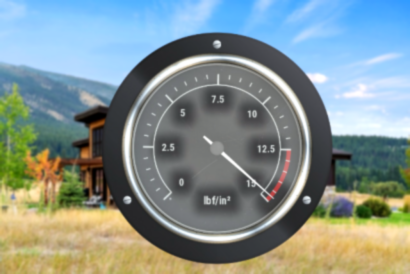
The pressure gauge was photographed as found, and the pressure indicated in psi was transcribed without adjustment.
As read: 14.75 psi
